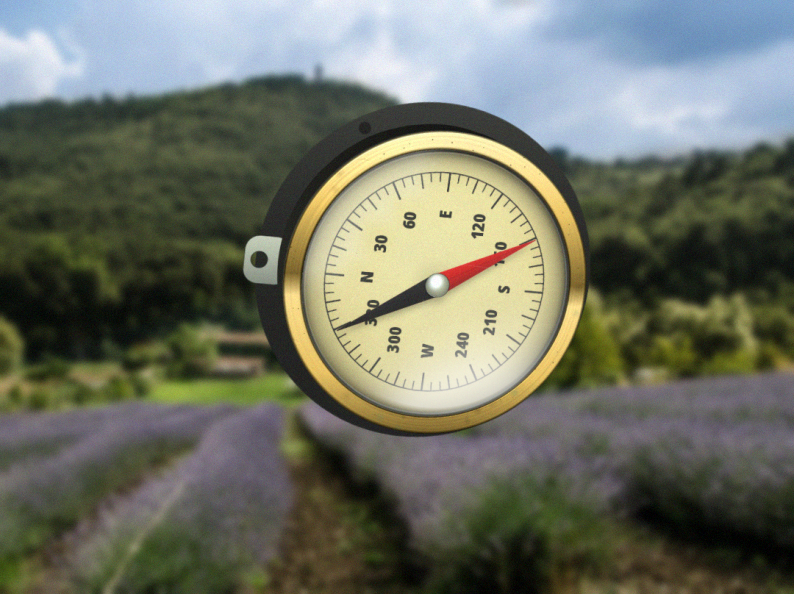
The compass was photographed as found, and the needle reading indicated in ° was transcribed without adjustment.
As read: 150 °
